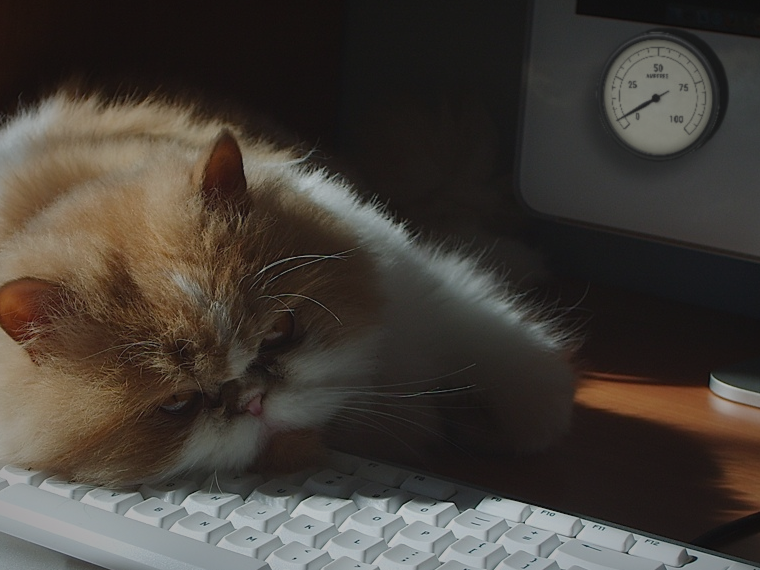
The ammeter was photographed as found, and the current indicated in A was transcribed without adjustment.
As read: 5 A
